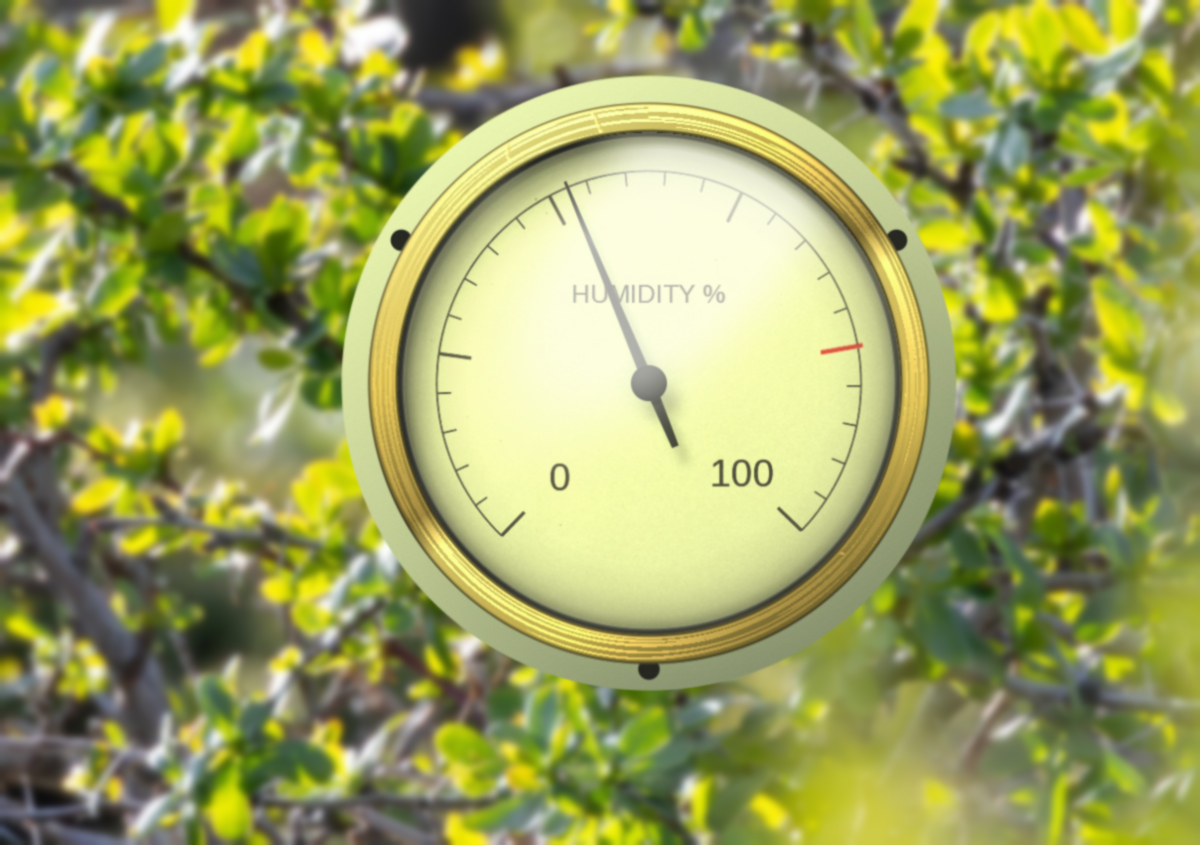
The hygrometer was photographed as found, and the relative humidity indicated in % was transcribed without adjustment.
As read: 42 %
